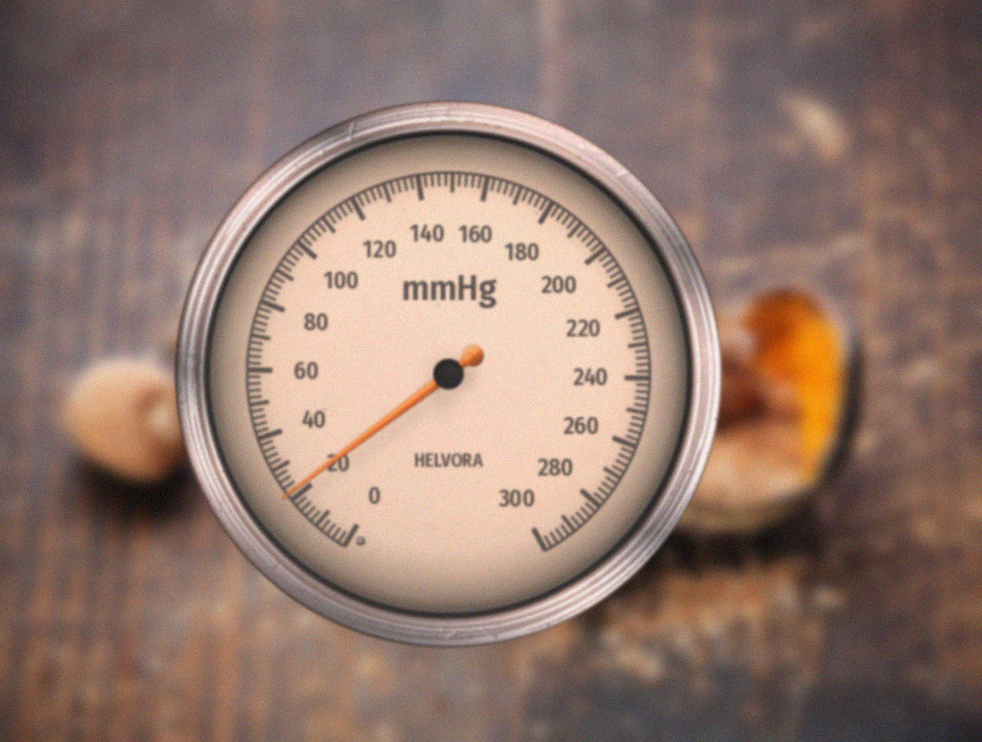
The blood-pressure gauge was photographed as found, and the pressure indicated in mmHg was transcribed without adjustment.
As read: 22 mmHg
